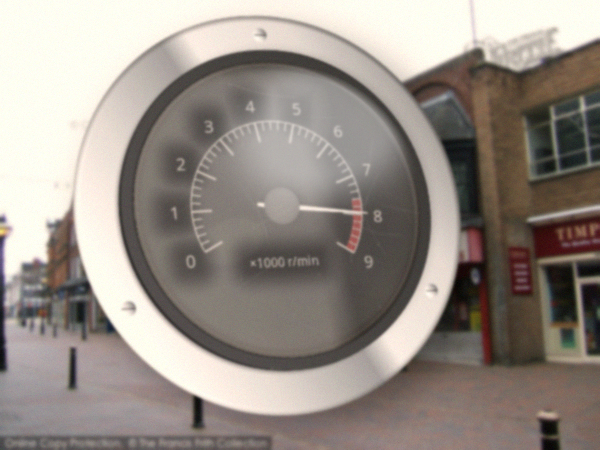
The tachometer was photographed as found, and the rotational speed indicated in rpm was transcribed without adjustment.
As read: 8000 rpm
